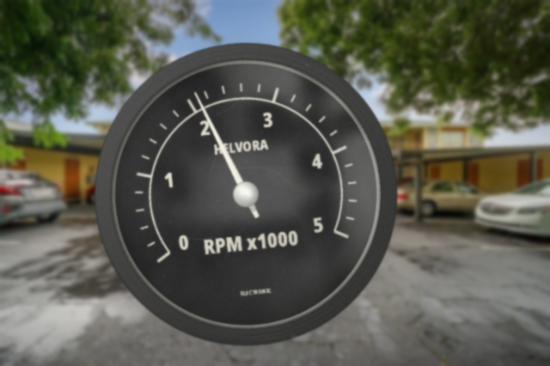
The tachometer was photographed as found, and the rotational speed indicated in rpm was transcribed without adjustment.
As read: 2100 rpm
